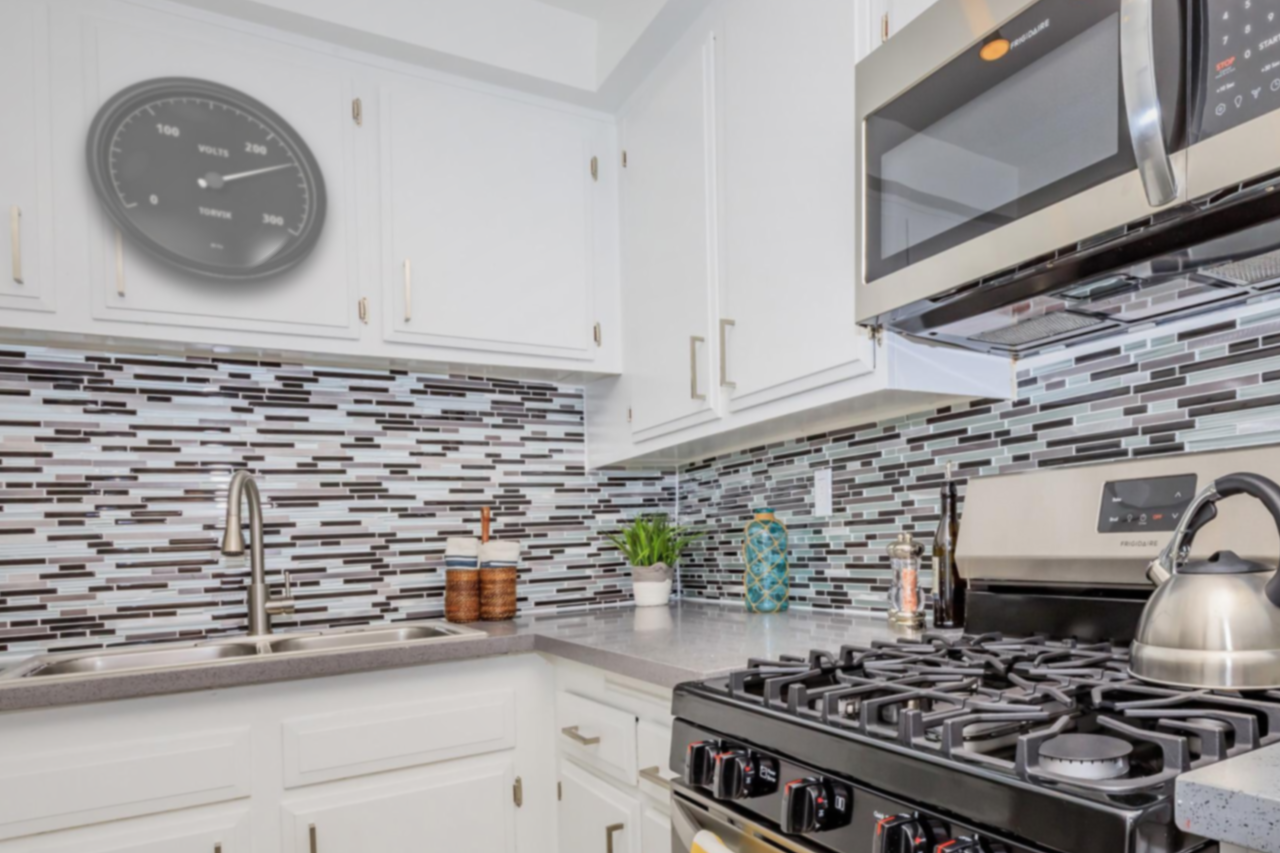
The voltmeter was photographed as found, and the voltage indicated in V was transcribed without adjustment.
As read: 230 V
